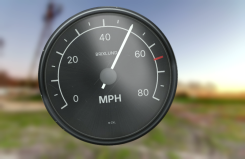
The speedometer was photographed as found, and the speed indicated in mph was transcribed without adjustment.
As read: 50 mph
